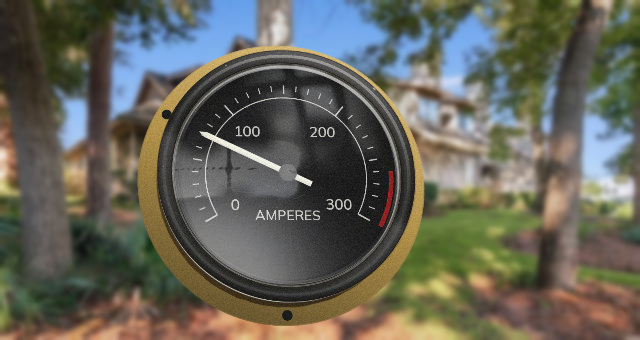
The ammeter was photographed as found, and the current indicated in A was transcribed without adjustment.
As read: 70 A
